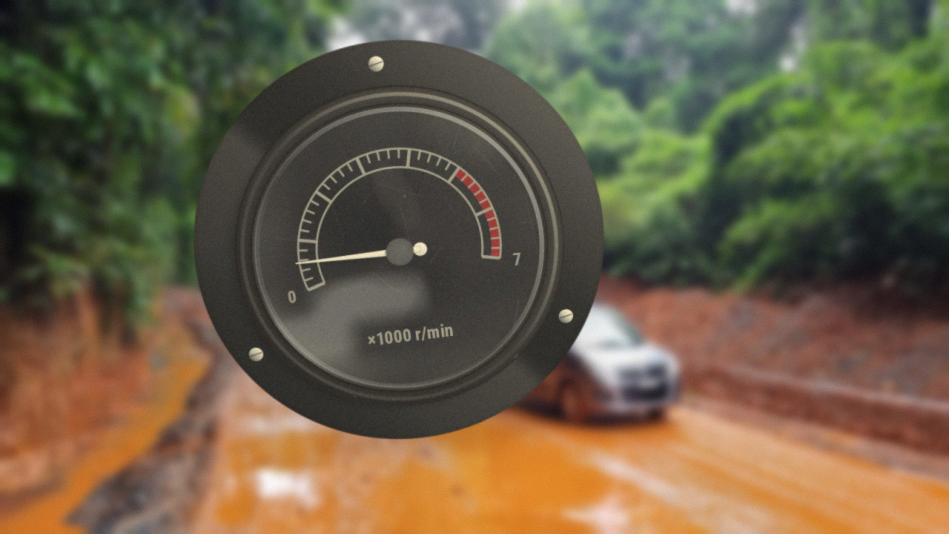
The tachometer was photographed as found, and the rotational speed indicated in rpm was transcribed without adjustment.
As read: 600 rpm
